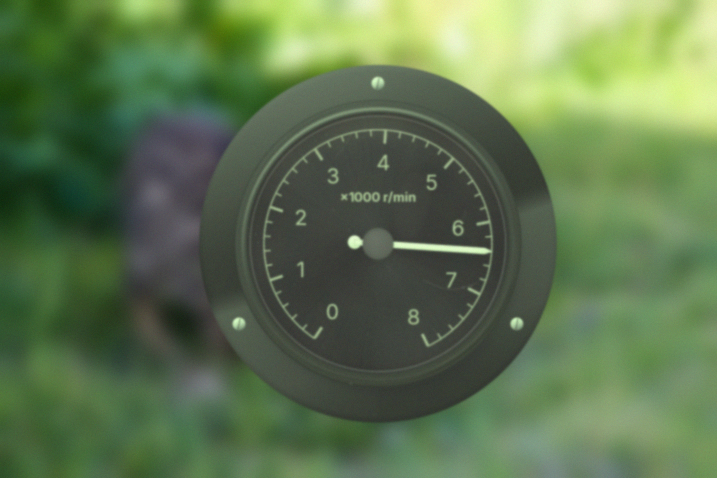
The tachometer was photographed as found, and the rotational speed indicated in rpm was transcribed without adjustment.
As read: 6400 rpm
